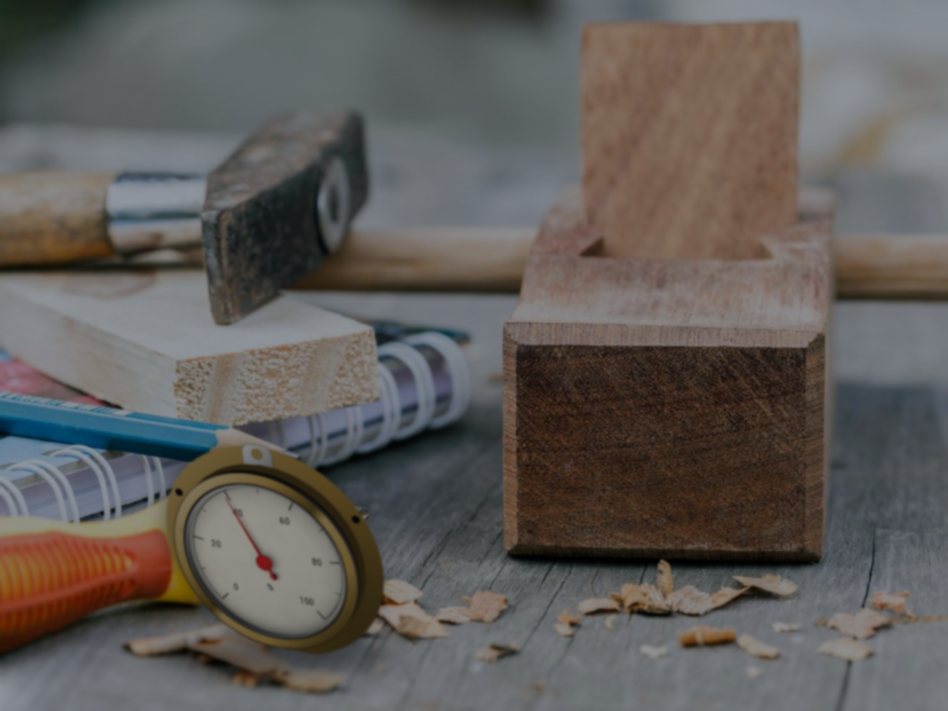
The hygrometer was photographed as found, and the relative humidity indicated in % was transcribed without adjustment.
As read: 40 %
